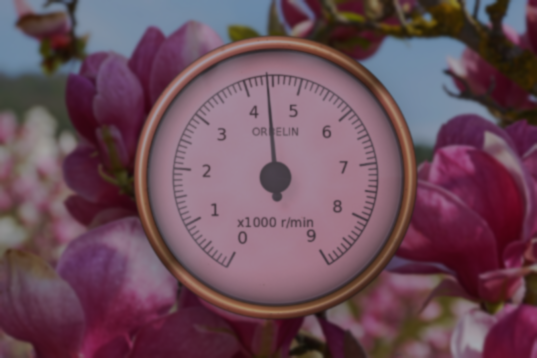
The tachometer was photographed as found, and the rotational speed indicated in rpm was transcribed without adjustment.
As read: 4400 rpm
